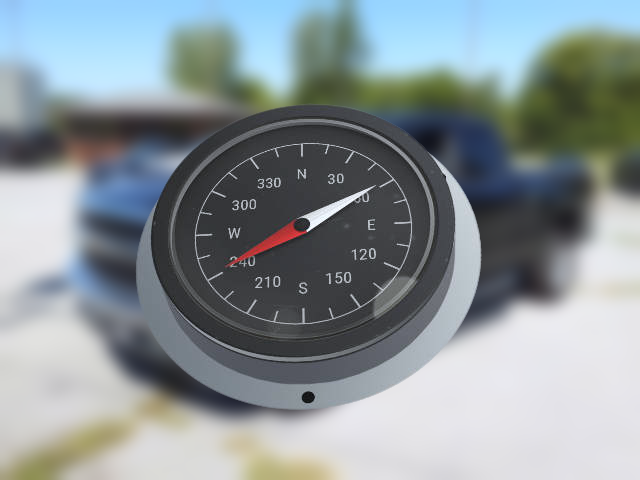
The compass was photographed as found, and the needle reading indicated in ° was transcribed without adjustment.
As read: 240 °
